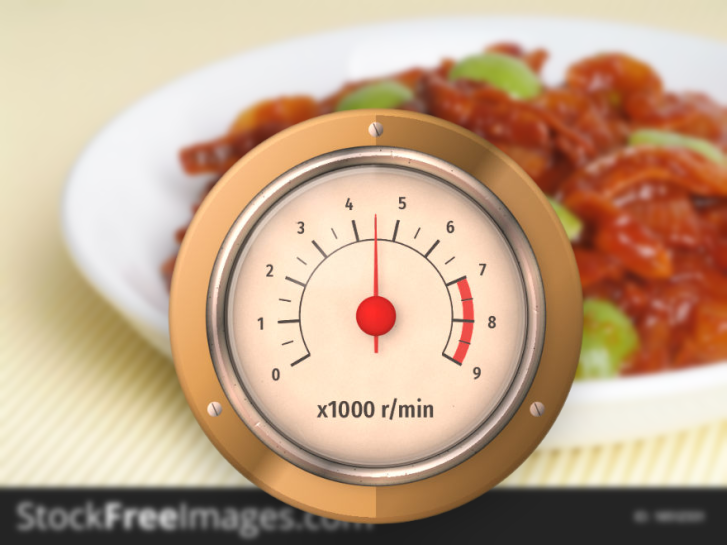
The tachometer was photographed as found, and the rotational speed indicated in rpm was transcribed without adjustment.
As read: 4500 rpm
